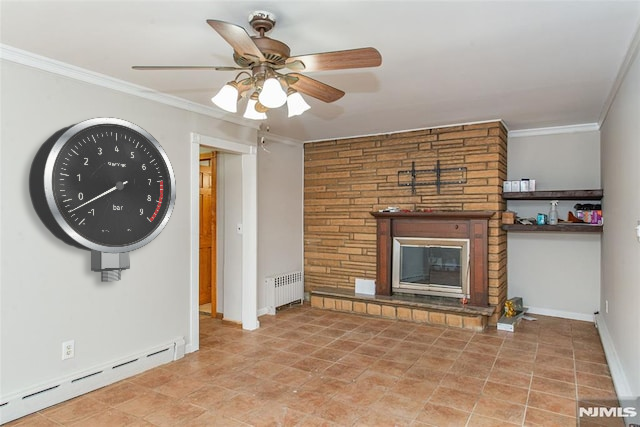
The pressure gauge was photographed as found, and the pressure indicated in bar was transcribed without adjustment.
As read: -0.4 bar
